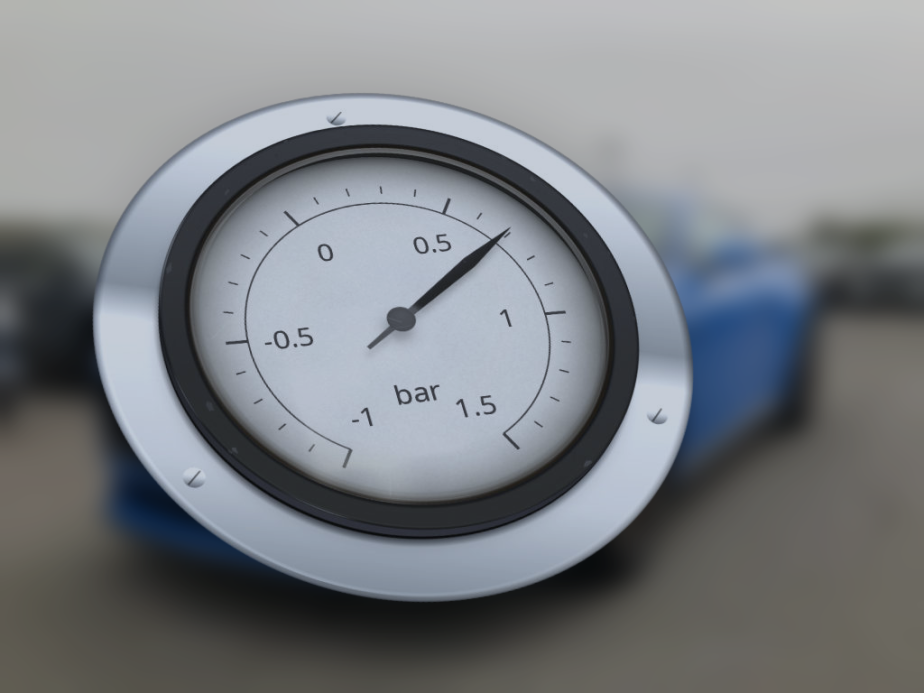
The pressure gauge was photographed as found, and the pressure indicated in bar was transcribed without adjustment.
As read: 0.7 bar
